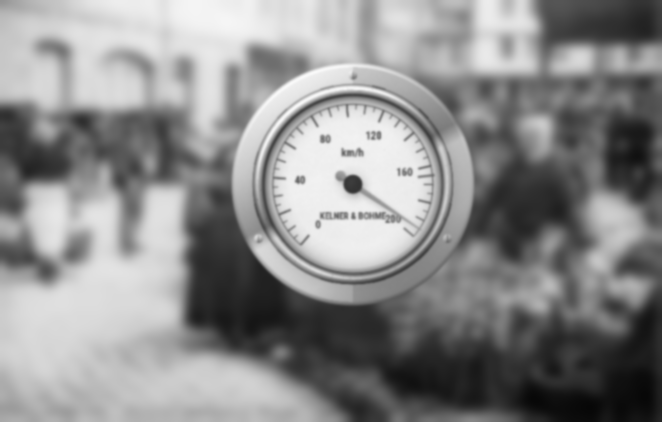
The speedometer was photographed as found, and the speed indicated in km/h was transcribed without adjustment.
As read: 195 km/h
